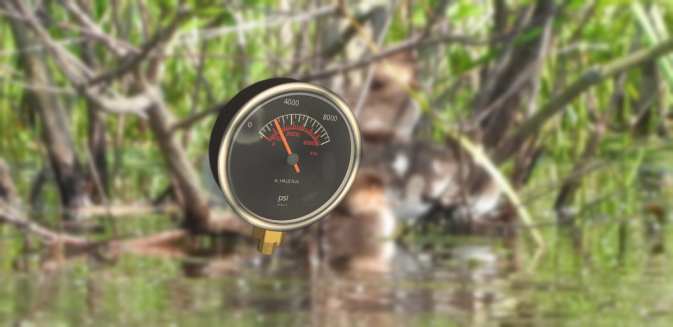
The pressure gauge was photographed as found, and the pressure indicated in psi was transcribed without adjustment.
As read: 2000 psi
